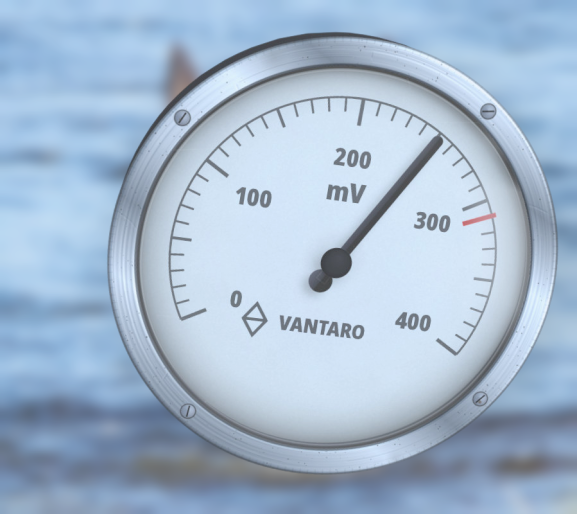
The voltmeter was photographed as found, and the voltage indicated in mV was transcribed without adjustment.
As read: 250 mV
